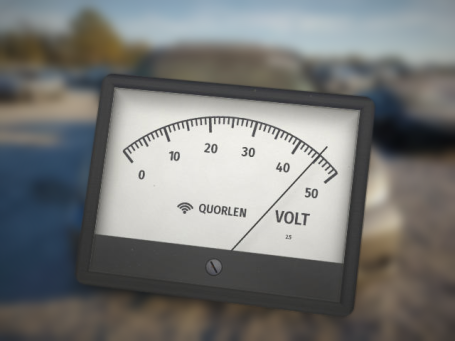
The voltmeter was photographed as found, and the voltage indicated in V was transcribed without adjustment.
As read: 45 V
